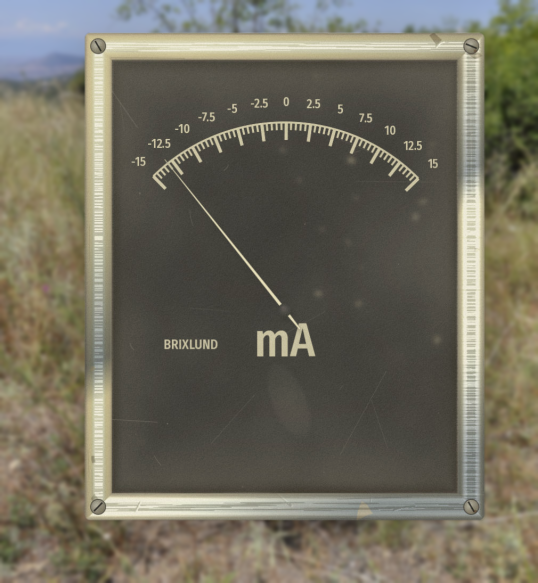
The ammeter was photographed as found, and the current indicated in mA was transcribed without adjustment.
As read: -13 mA
